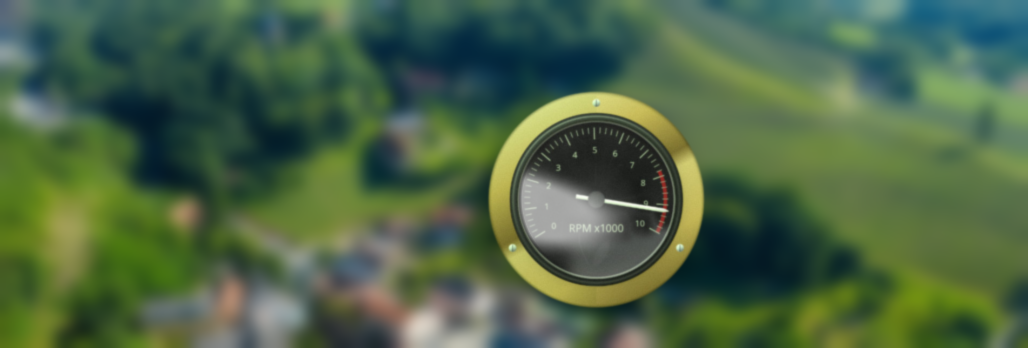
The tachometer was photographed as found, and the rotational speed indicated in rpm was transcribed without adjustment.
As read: 9200 rpm
